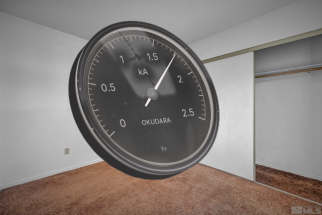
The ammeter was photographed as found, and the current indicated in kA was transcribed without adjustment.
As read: 1.75 kA
